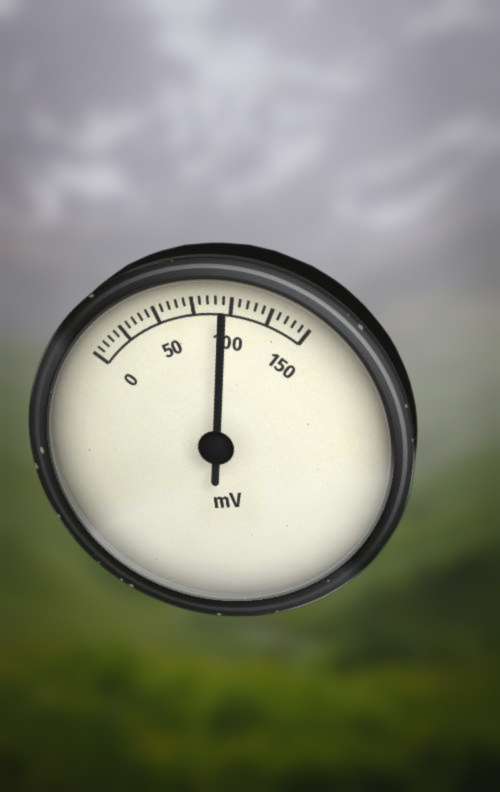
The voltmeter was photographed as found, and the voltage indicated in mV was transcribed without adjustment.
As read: 95 mV
